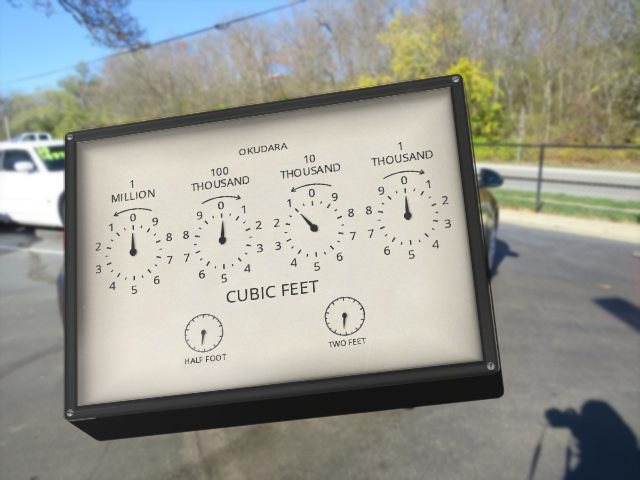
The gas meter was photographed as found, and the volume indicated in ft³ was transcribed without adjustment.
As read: 1000 ft³
